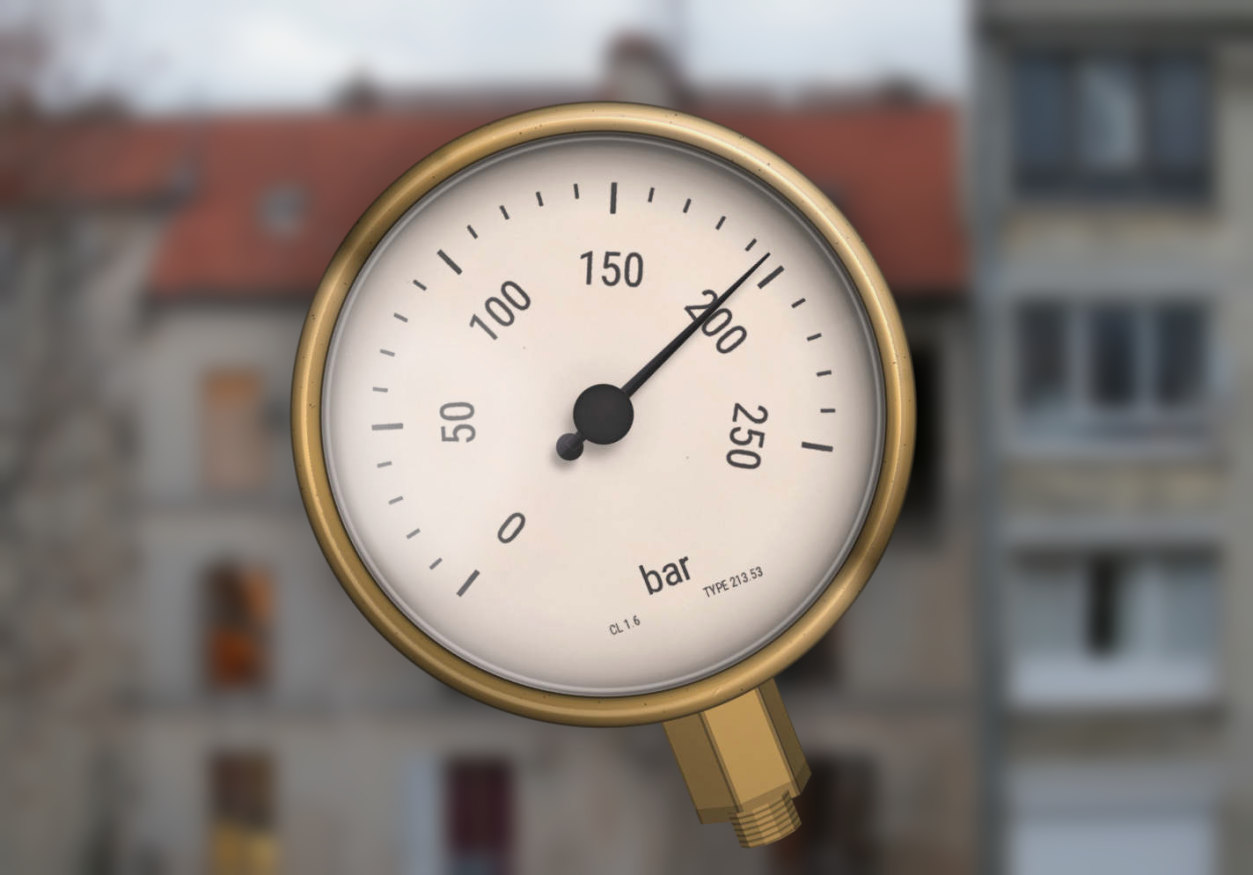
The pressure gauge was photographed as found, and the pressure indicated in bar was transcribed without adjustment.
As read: 195 bar
